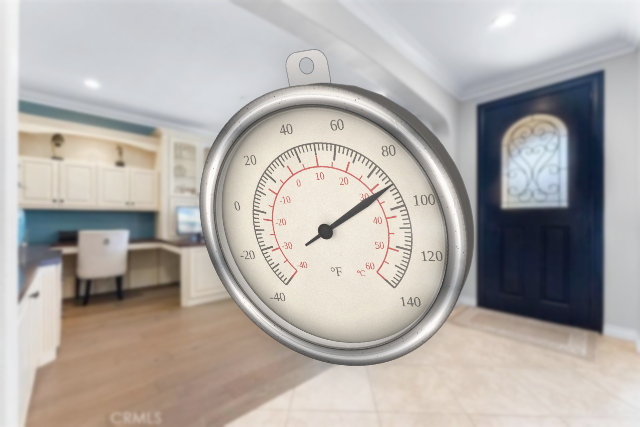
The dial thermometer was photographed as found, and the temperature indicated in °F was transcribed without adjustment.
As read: 90 °F
